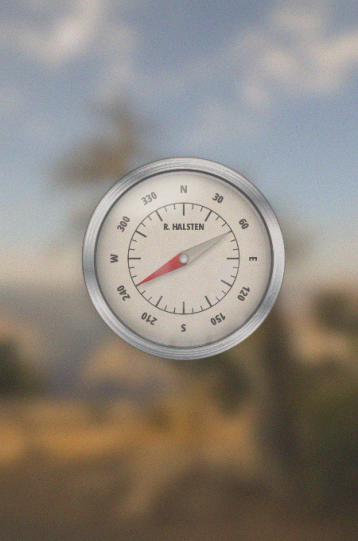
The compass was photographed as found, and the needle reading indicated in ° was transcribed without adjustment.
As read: 240 °
